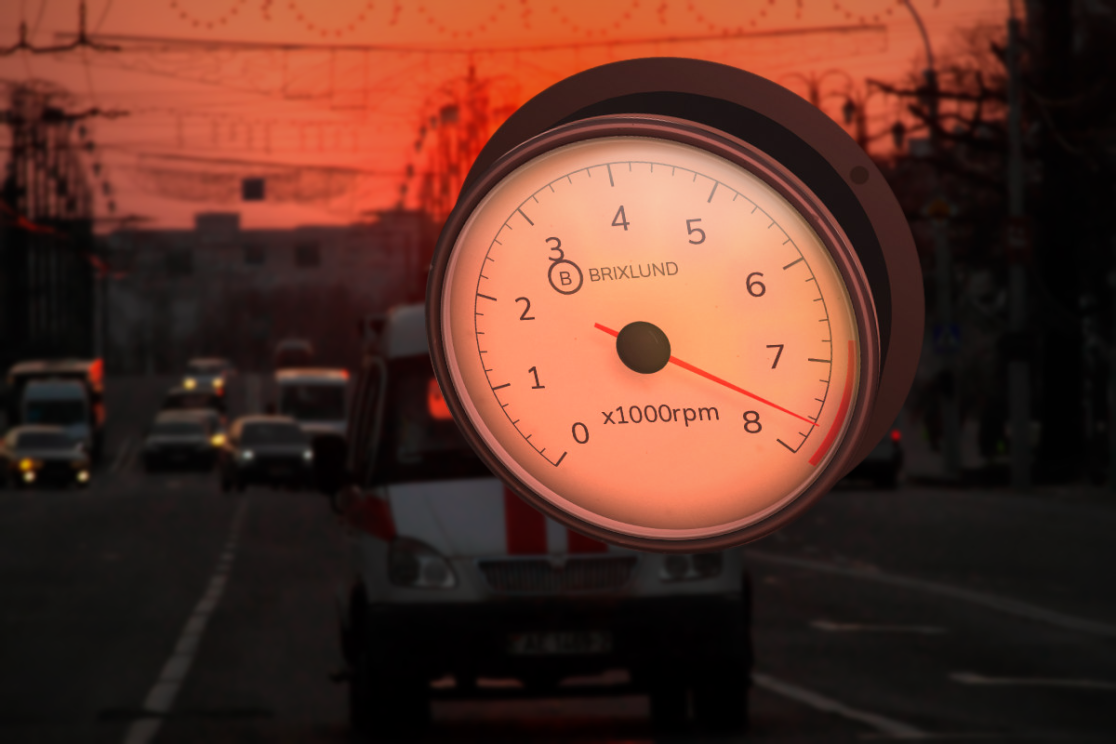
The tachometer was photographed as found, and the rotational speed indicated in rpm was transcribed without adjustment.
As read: 7600 rpm
